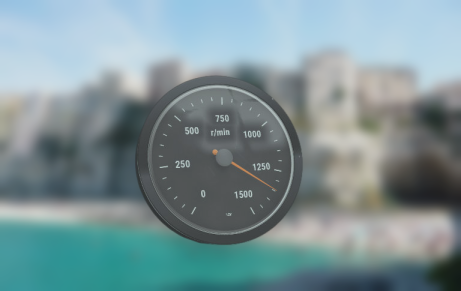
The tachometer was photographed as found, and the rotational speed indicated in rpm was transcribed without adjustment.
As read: 1350 rpm
